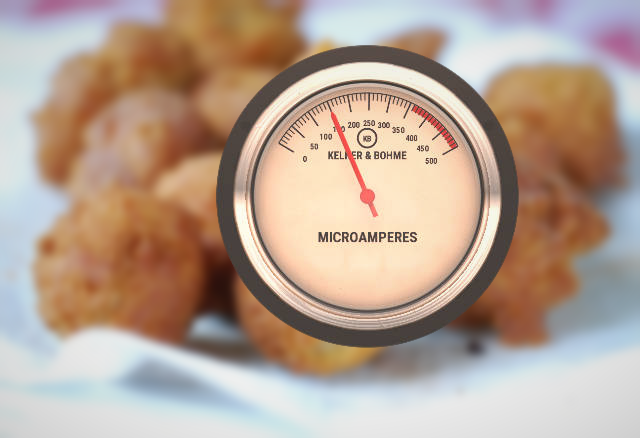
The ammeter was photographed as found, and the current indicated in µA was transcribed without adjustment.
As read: 150 µA
